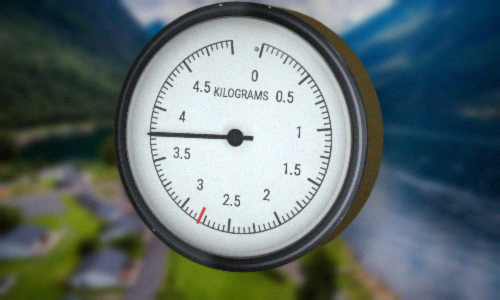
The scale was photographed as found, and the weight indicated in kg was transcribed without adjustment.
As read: 3.75 kg
